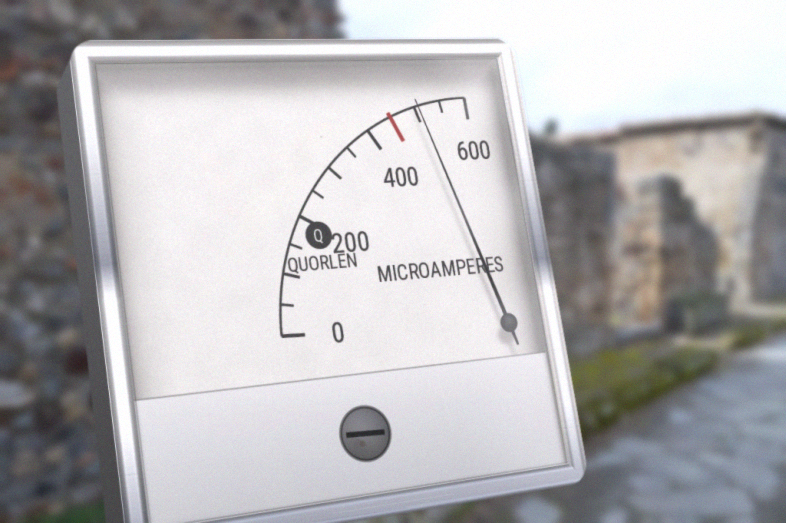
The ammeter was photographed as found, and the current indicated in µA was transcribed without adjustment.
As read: 500 µA
